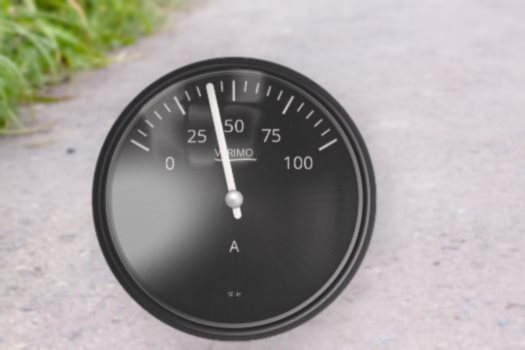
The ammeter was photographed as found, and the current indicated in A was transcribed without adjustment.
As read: 40 A
